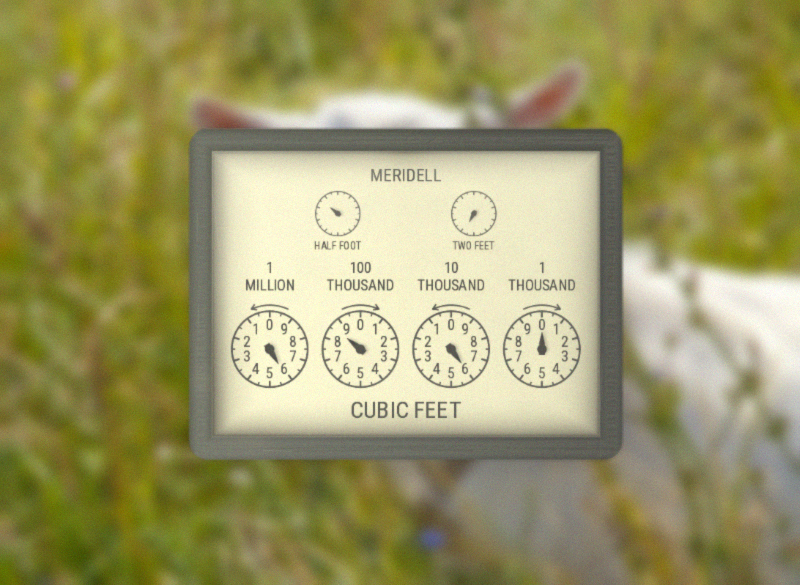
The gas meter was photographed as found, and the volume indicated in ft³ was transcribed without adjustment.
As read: 586000 ft³
